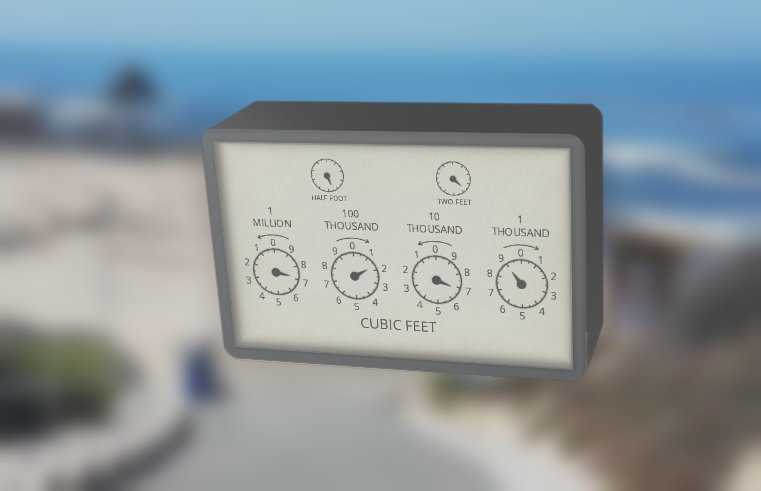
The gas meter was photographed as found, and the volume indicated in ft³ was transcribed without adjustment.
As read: 716900 ft³
